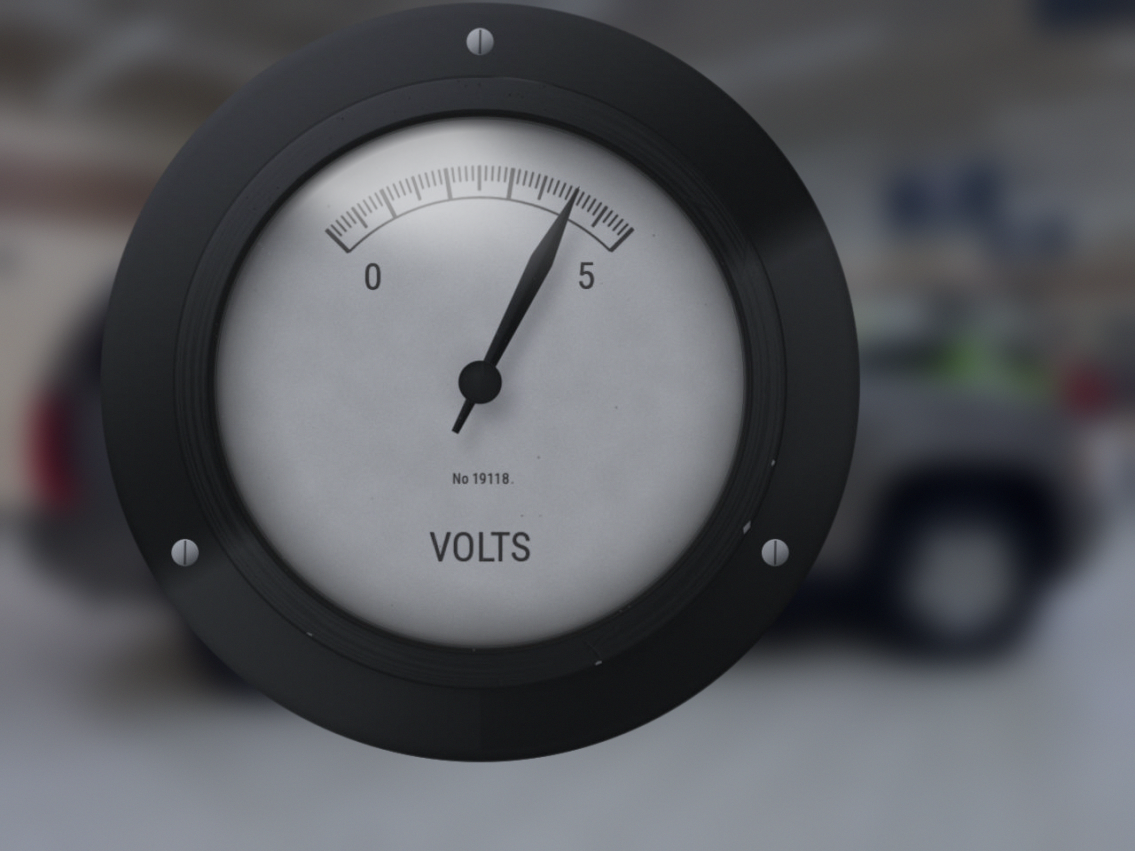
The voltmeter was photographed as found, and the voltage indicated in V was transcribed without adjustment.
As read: 4 V
